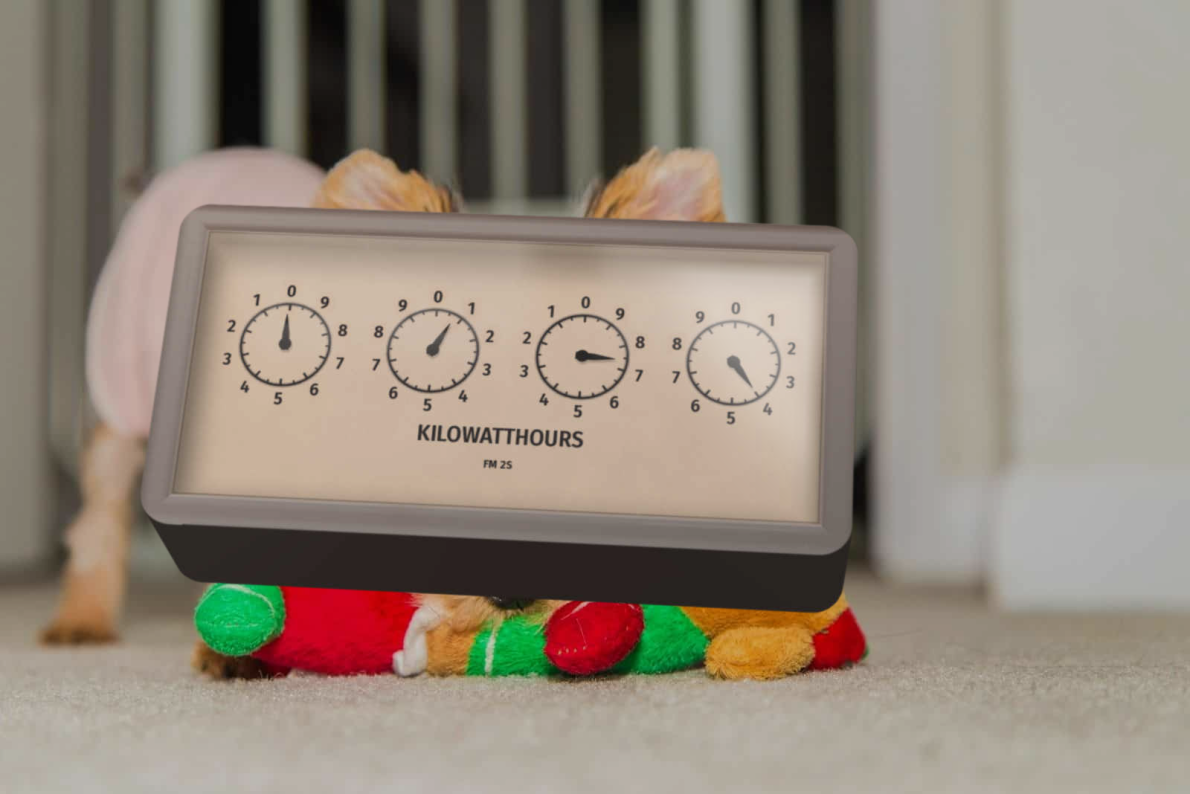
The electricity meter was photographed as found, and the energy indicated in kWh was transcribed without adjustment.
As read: 74 kWh
